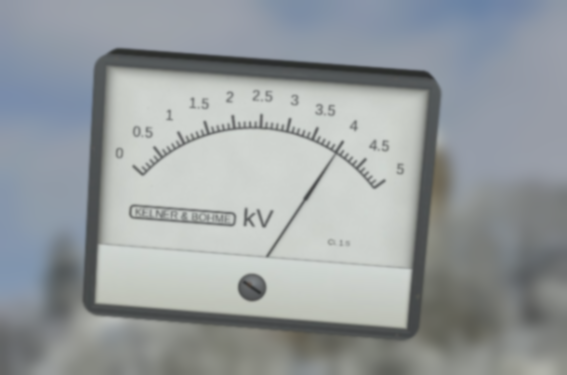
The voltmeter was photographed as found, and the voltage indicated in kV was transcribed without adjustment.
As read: 4 kV
